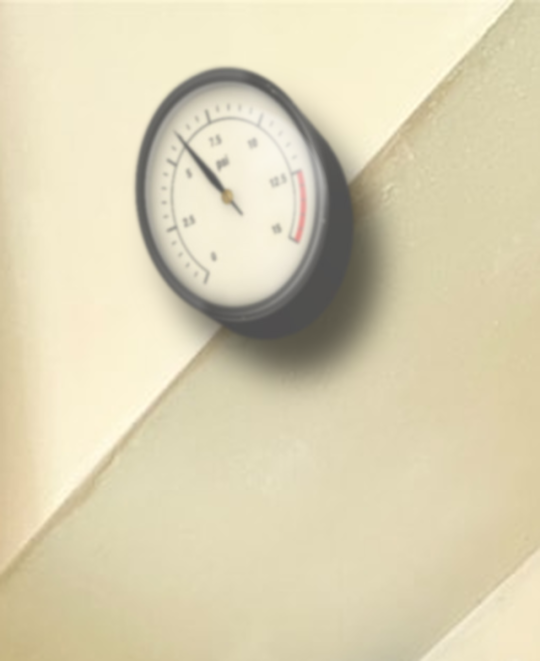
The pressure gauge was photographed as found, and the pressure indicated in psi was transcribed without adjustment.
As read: 6 psi
